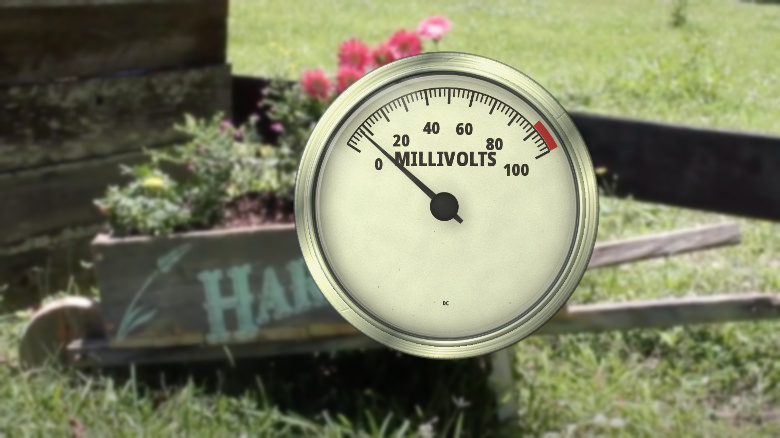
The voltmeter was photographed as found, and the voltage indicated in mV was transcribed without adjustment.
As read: 8 mV
